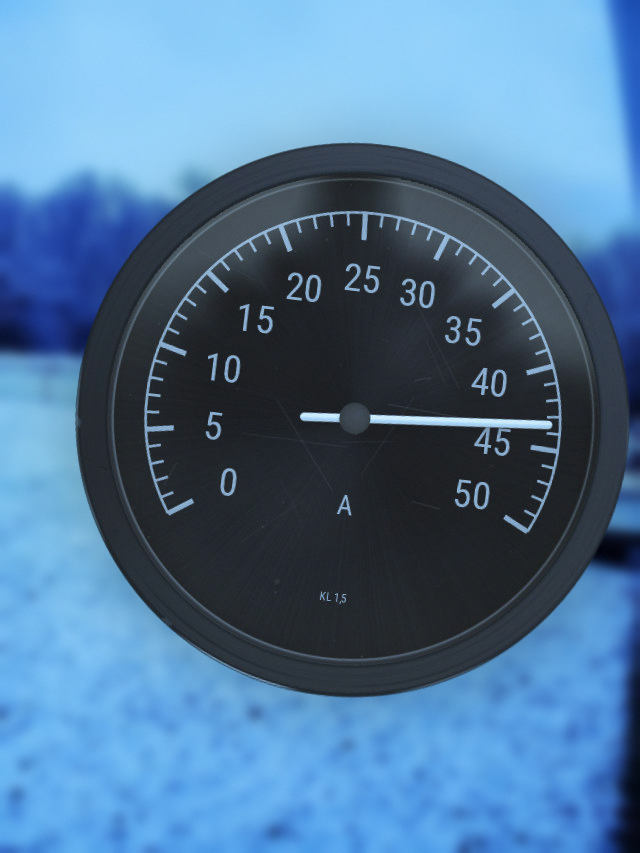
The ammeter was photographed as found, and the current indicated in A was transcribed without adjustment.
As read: 43.5 A
